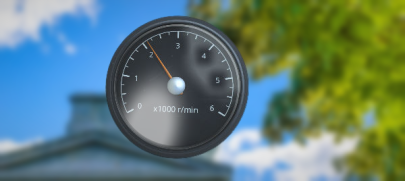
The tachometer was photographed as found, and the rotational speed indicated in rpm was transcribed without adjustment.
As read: 2125 rpm
